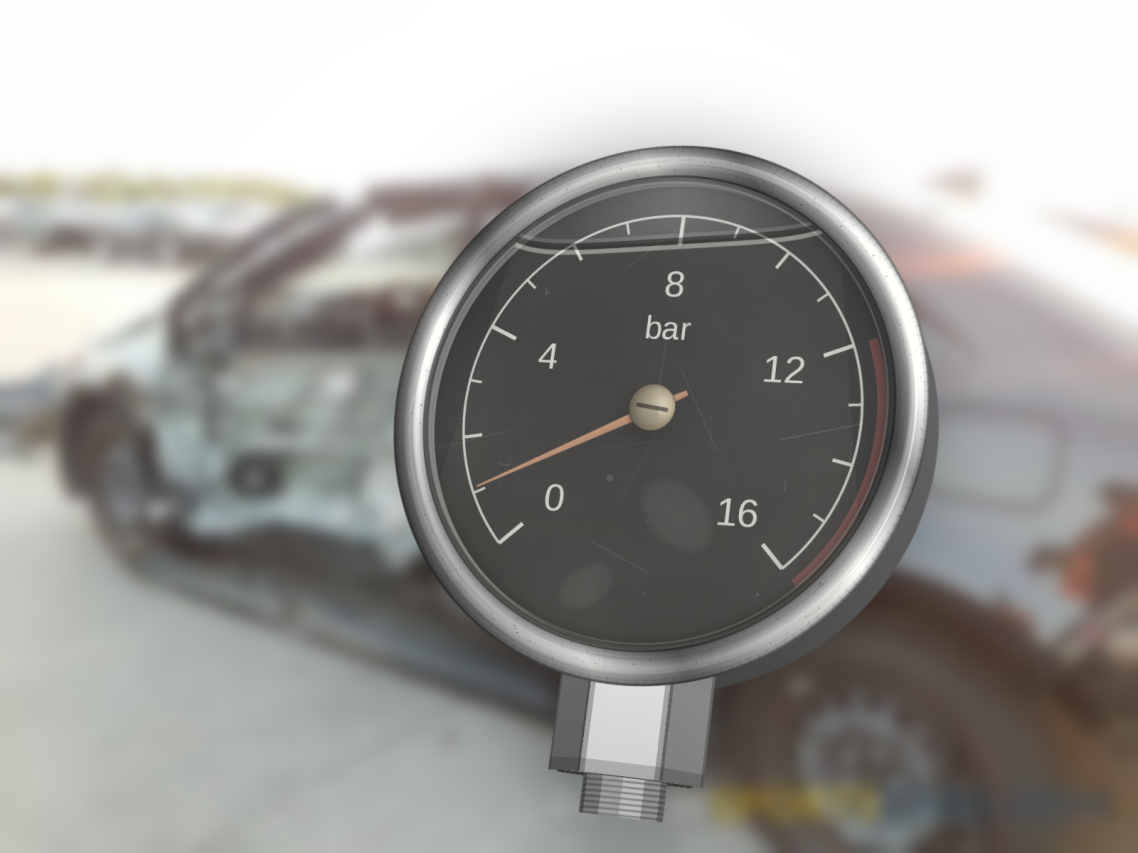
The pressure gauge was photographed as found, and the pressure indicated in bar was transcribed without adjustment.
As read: 1 bar
